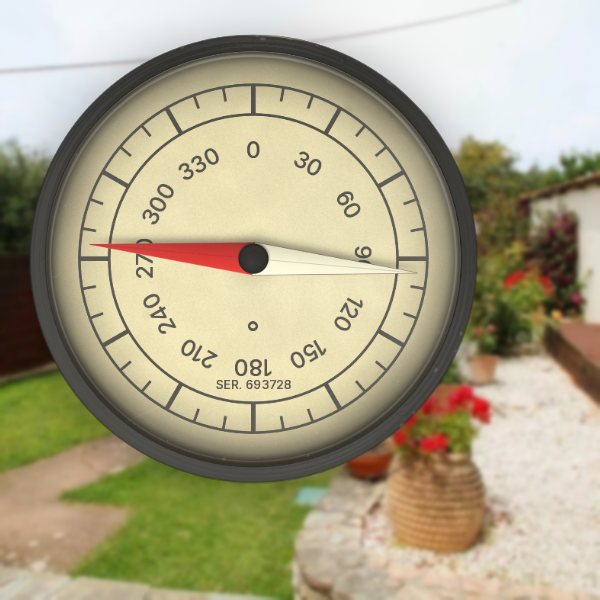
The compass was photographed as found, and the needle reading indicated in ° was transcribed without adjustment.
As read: 275 °
